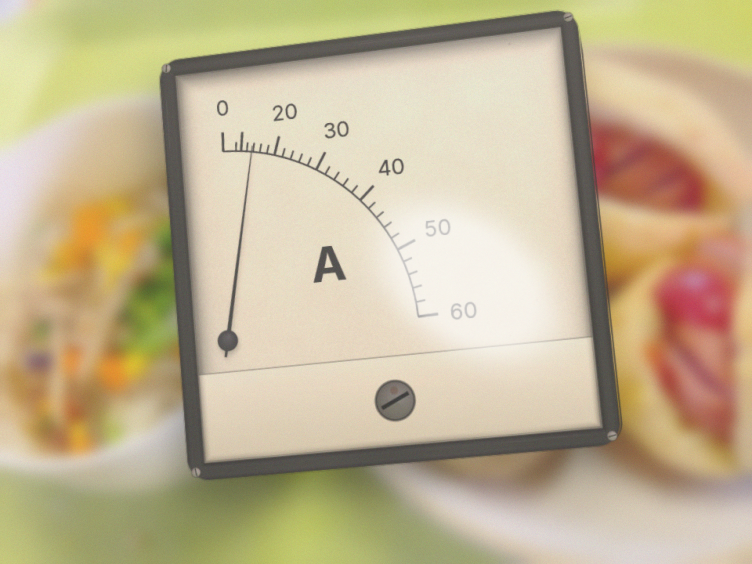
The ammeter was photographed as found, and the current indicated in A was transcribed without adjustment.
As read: 14 A
